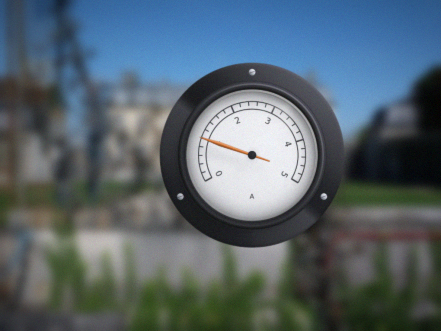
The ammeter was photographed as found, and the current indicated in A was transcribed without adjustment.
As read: 1 A
